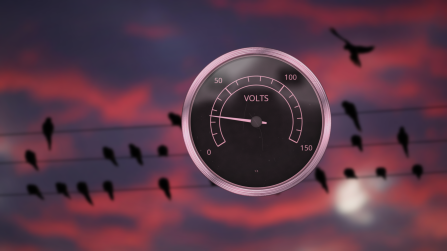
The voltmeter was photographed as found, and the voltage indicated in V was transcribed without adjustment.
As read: 25 V
